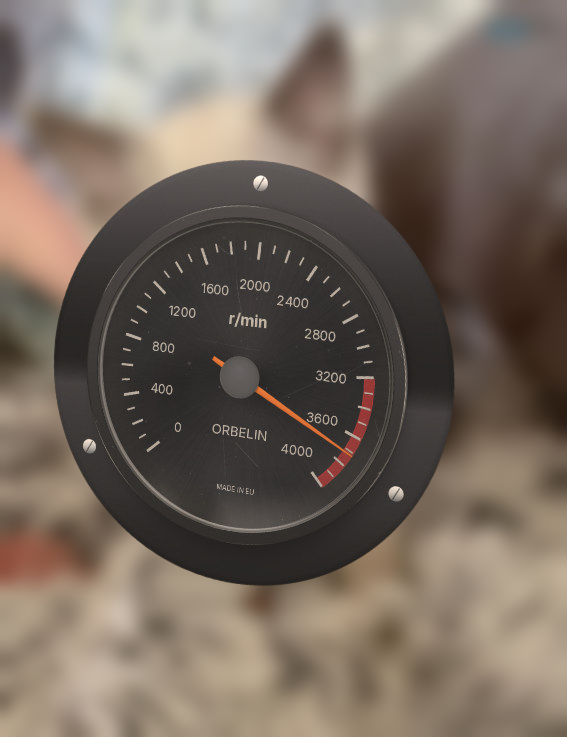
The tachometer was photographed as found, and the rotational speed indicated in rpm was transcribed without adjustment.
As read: 3700 rpm
